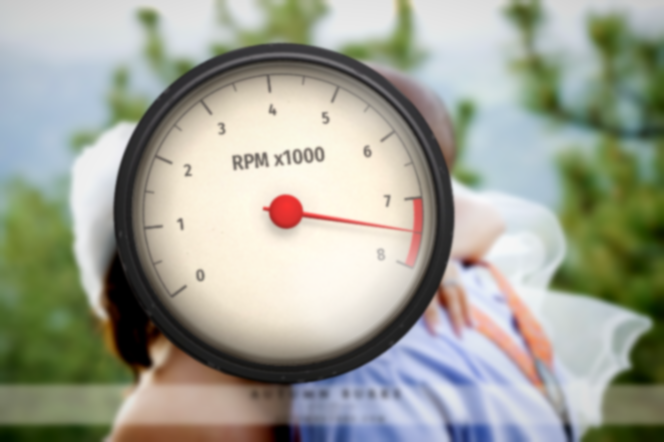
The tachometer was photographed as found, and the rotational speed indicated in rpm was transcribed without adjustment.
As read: 7500 rpm
